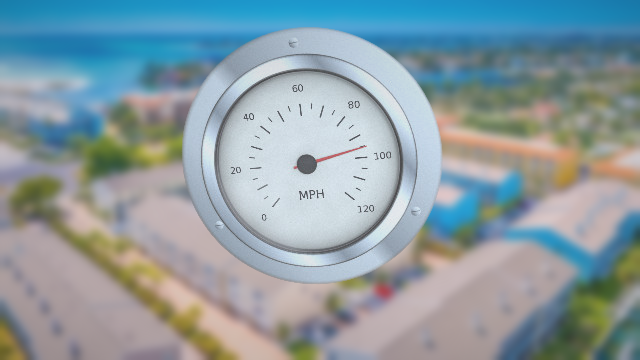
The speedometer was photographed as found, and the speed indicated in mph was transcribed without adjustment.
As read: 95 mph
